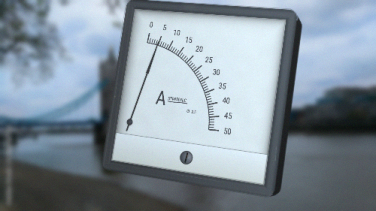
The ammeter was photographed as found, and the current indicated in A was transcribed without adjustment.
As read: 5 A
